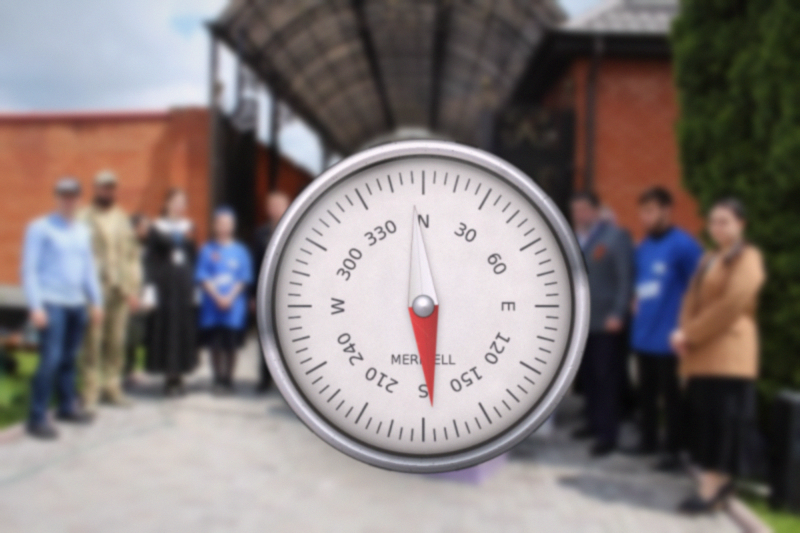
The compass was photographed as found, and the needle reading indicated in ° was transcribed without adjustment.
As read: 175 °
